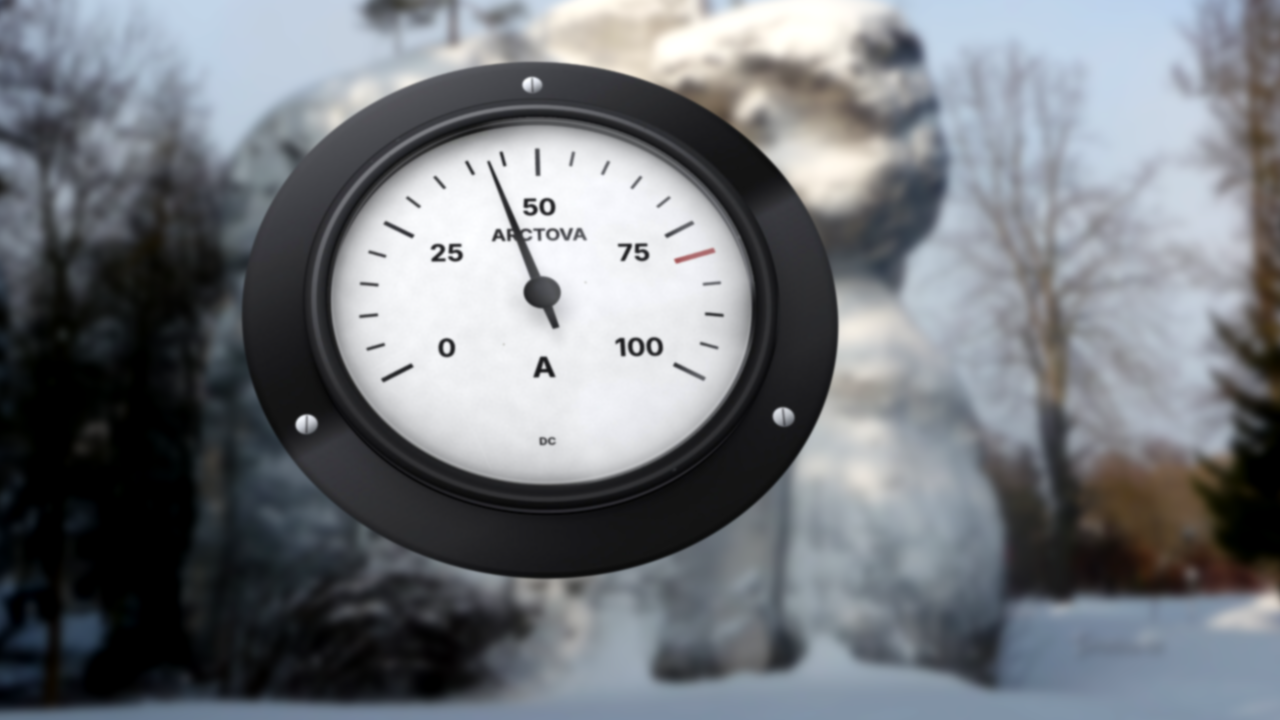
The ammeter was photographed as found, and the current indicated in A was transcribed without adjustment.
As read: 42.5 A
